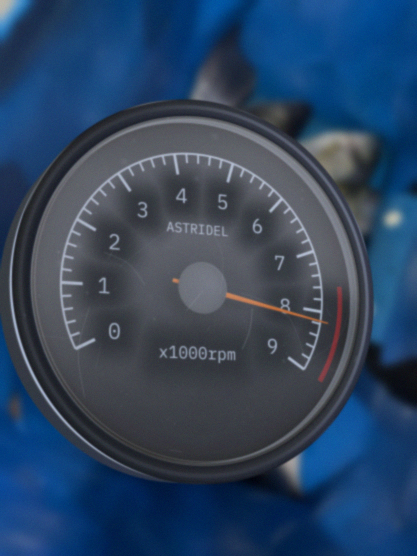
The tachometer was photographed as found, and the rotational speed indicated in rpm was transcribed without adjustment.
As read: 8200 rpm
